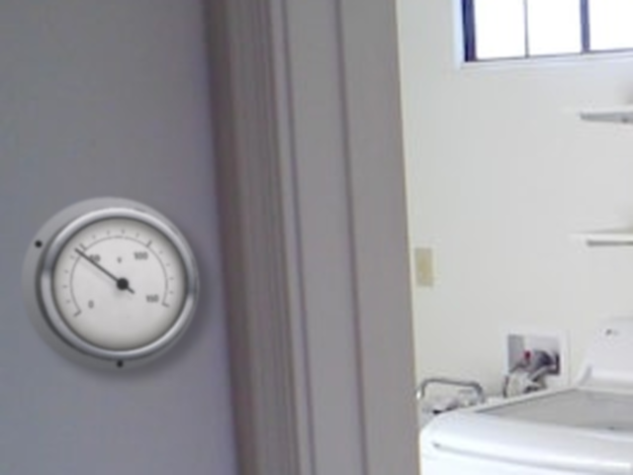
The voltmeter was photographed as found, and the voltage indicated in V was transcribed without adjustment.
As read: 45 V
